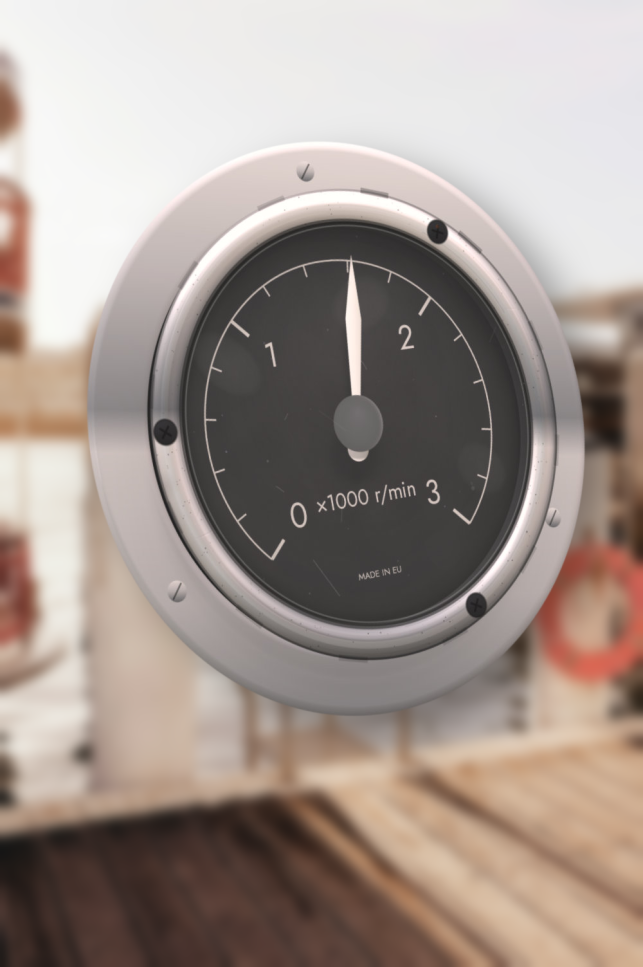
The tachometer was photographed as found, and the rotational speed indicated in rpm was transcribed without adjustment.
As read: 1600 rpm
